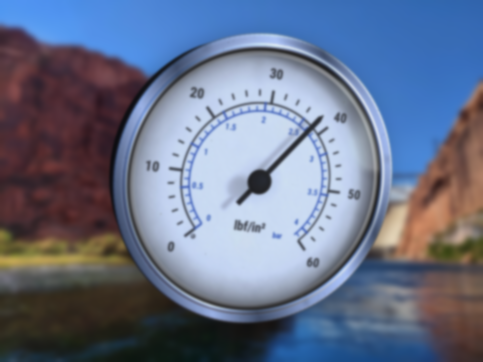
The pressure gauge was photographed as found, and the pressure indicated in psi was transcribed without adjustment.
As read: 38 psi
